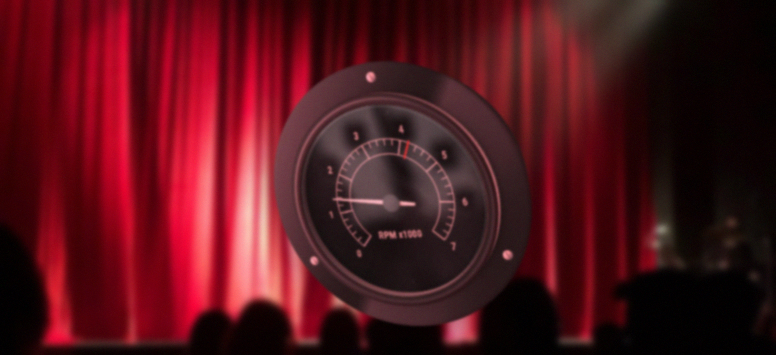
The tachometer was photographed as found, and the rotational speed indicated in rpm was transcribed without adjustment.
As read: 1400 rpm
